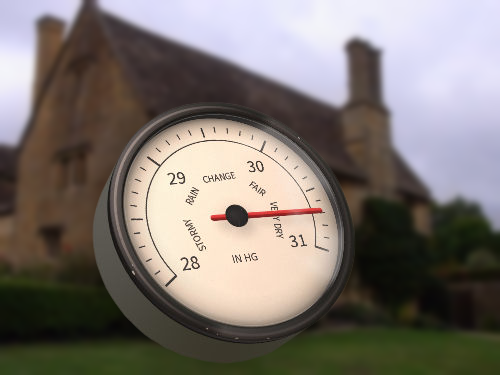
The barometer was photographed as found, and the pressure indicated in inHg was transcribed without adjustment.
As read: 30.7 inHg
